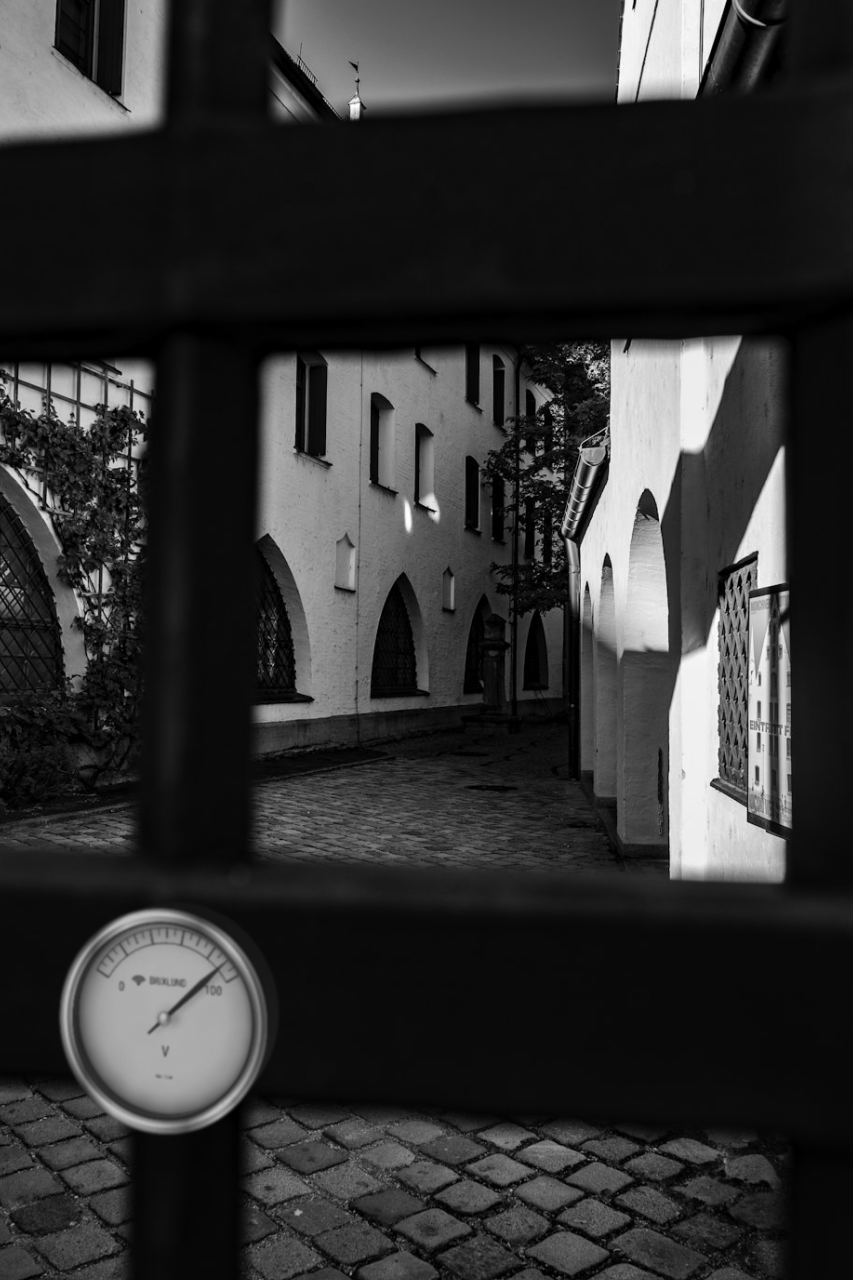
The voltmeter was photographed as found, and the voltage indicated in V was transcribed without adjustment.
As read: 90 V
